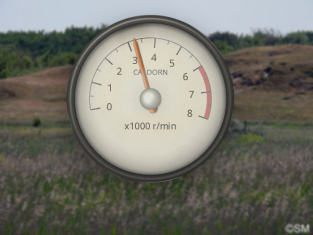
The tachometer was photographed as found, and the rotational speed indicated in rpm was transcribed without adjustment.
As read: 3250 rpm
